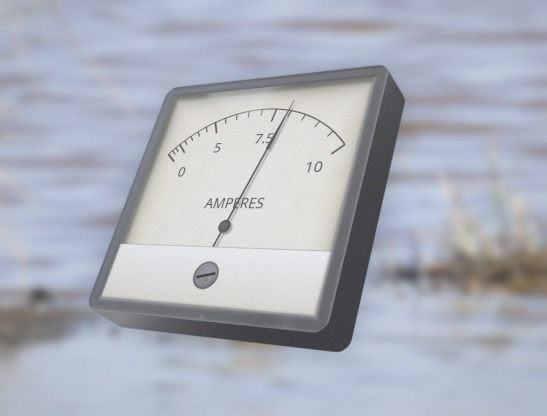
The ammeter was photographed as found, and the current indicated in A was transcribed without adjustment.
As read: 8 A
